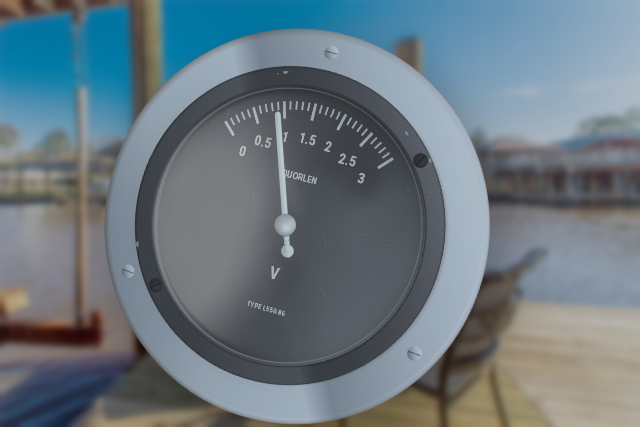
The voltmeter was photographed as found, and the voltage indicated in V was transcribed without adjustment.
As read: 0.9 V
